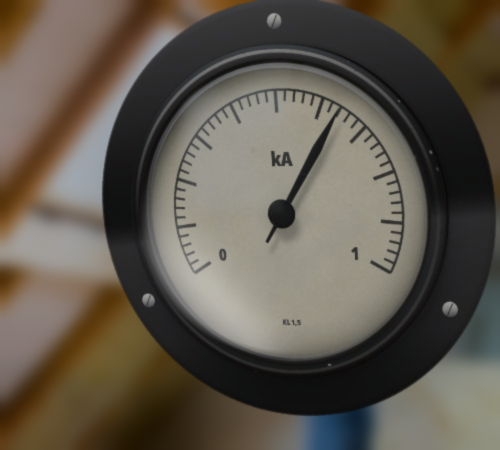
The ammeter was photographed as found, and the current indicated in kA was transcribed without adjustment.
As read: 0.64 kA
